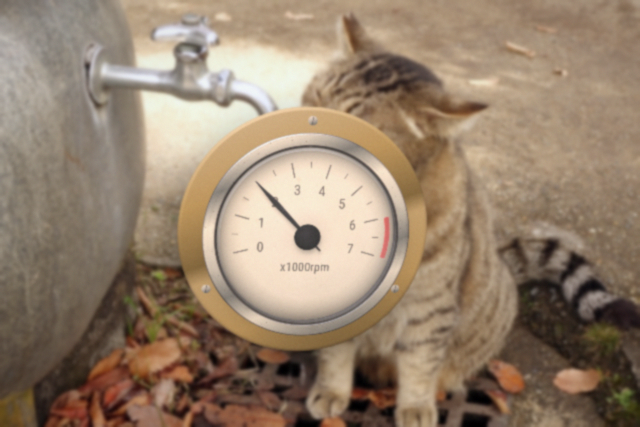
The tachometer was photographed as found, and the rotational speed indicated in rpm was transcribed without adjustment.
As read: 2000 rpm
